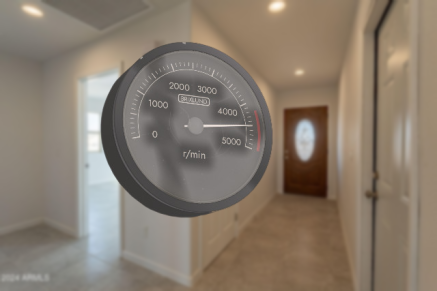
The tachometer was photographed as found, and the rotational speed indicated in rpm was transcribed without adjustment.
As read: 4500 rpm
